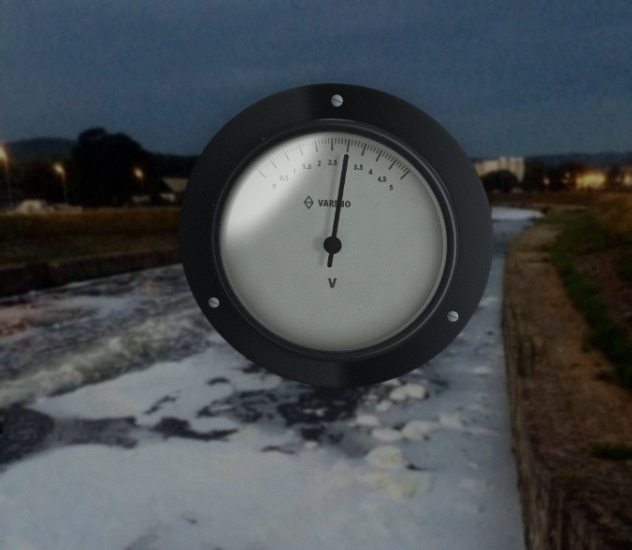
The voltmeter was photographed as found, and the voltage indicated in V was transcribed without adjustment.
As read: 3 V
